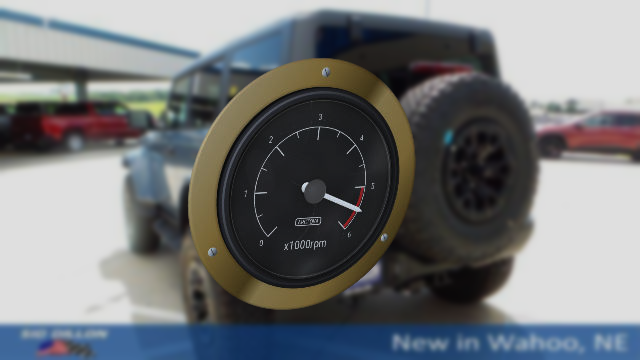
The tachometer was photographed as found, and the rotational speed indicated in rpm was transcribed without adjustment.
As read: 5500 rpm
